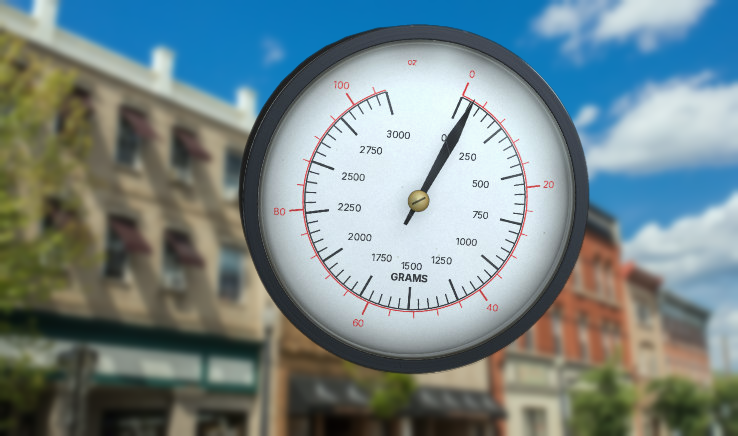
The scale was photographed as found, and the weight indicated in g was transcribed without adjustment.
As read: 50 g
